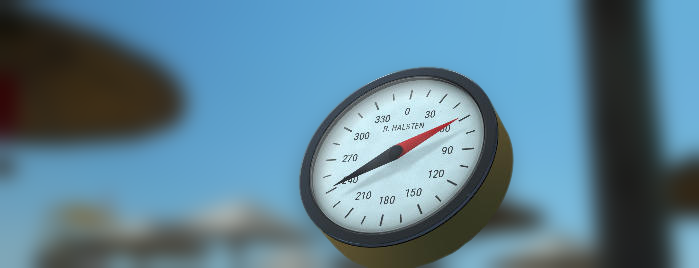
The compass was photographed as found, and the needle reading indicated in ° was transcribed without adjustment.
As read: 60 °
